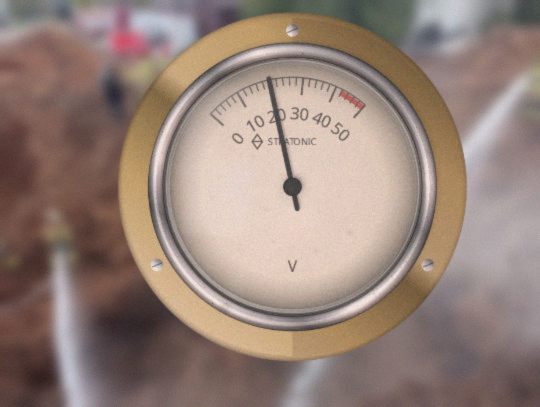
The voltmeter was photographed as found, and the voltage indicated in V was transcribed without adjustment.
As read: 20 V
